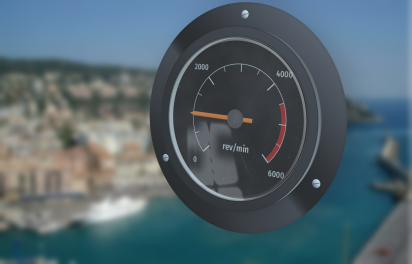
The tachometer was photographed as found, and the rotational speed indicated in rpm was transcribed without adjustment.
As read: 1000 rpm
